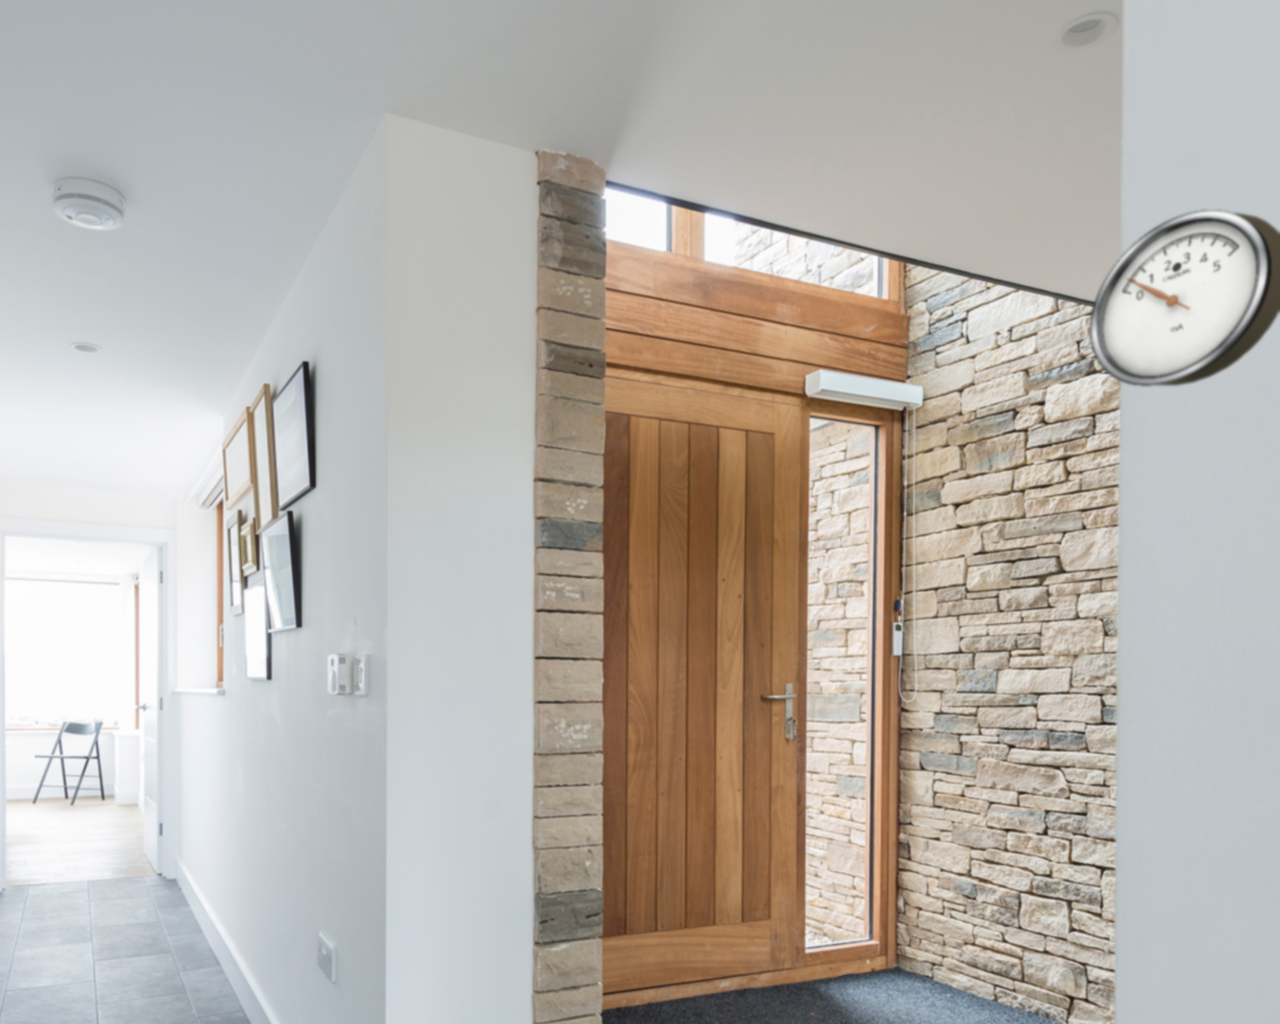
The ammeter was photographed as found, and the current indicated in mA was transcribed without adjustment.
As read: 0.5 mA
